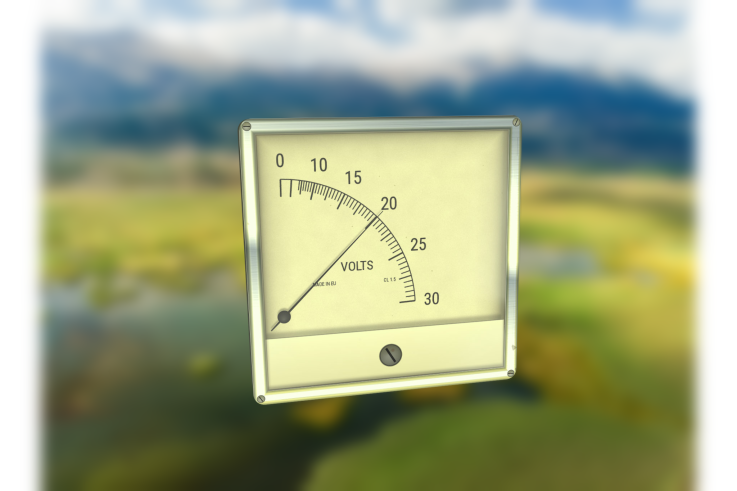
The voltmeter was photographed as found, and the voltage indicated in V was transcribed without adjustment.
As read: 20 V
